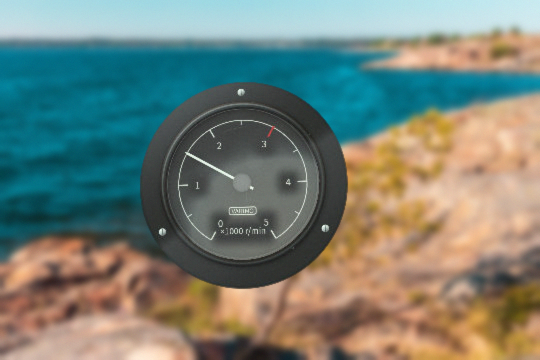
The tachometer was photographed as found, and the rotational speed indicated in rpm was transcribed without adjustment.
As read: 1500 rpm
